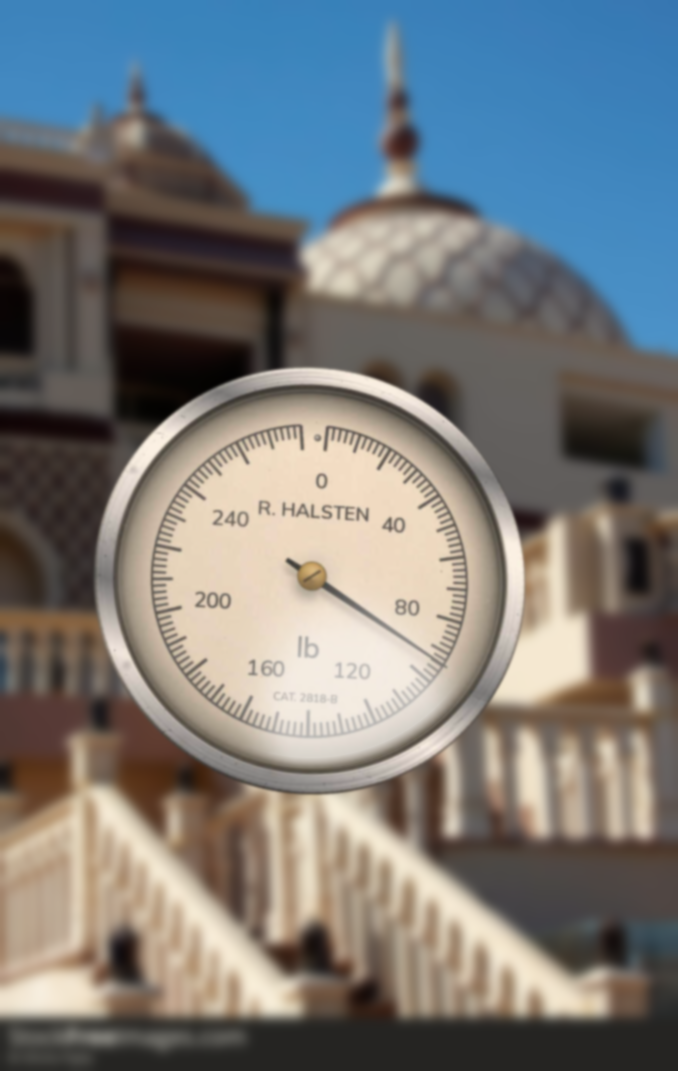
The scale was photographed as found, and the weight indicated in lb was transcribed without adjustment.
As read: 94 lb
